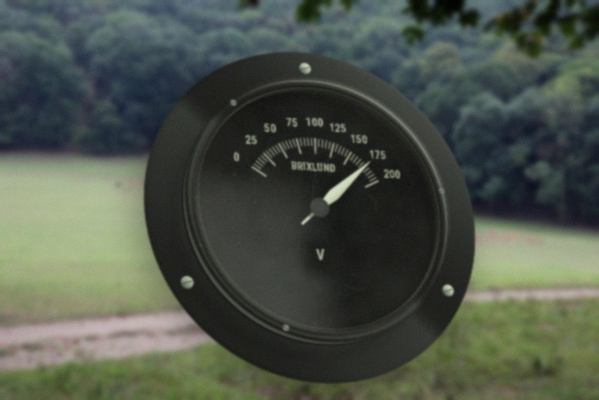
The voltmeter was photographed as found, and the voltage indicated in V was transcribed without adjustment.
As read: 175 V
